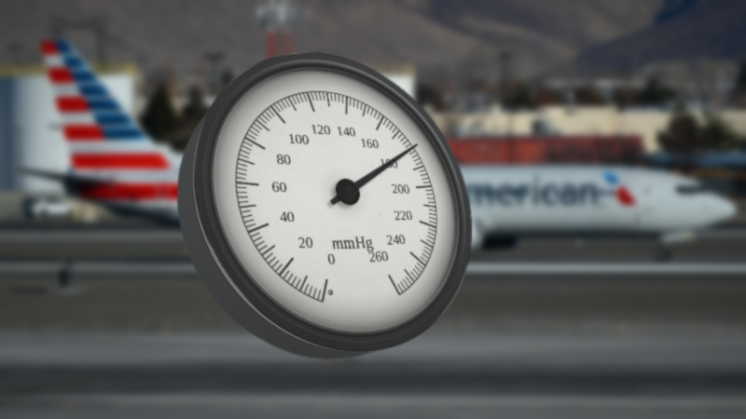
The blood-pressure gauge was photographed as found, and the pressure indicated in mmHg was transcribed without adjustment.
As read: 180 mmHg
